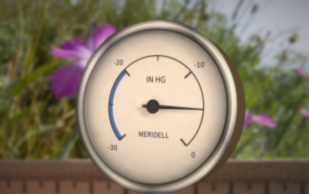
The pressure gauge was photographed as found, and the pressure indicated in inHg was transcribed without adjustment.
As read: -5 inHg
